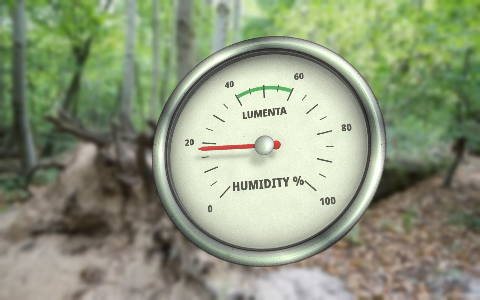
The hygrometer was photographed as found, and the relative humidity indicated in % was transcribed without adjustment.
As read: 17.5 %
